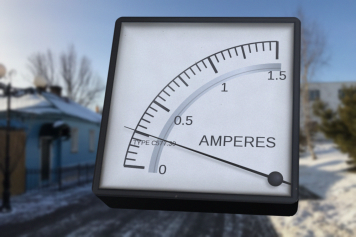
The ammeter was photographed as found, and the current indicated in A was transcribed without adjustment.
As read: 0.25 A
